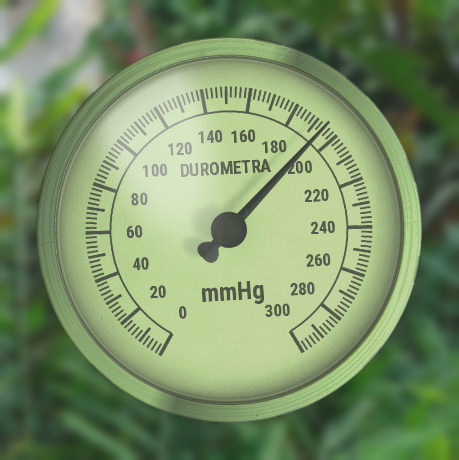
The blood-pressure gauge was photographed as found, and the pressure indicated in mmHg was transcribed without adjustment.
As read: 194 mmHg
